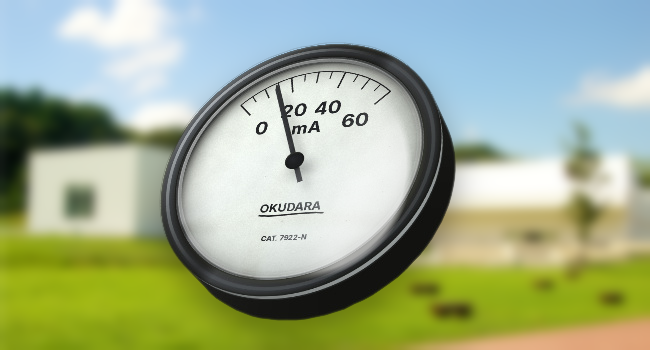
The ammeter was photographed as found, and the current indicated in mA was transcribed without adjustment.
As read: 15 mA
